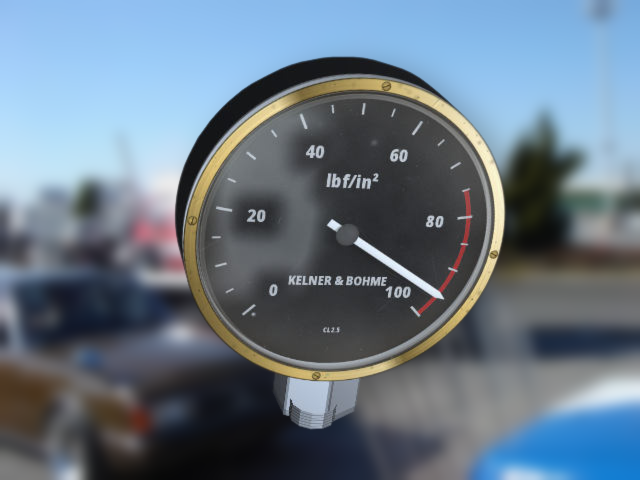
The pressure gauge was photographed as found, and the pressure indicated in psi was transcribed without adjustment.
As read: 95 psi
